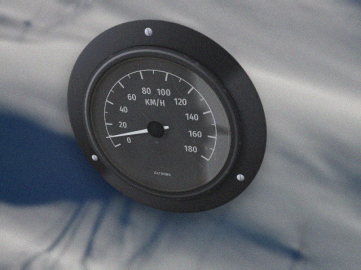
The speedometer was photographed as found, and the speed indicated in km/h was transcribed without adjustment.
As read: 10 km/h
